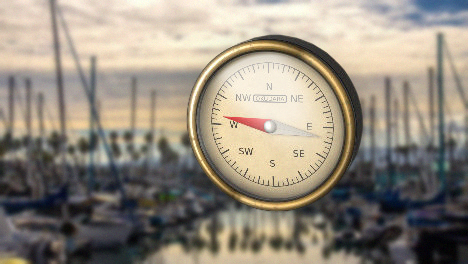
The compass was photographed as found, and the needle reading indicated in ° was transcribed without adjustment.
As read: 280 °
